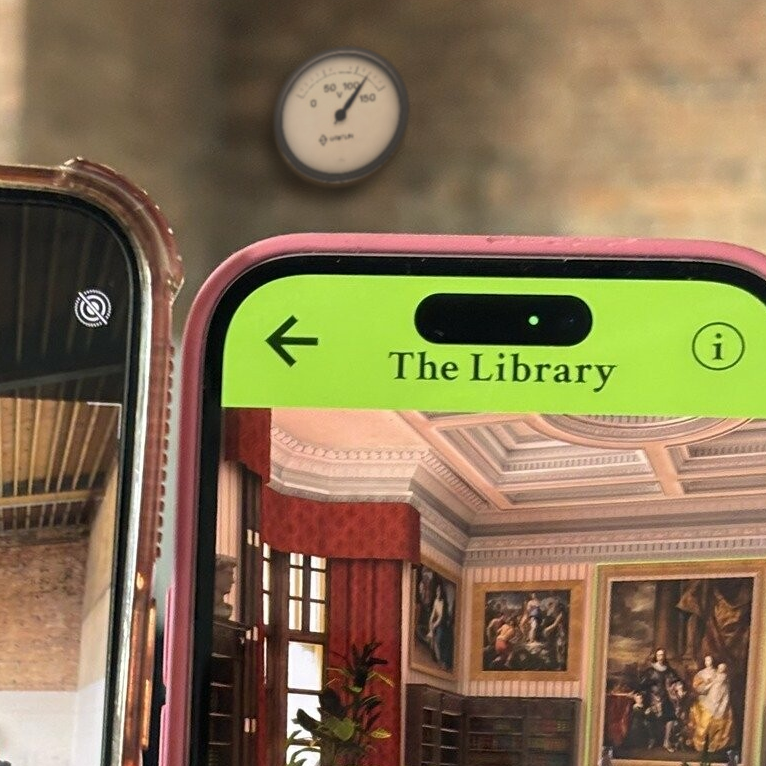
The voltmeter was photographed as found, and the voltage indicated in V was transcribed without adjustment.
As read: 120 V
